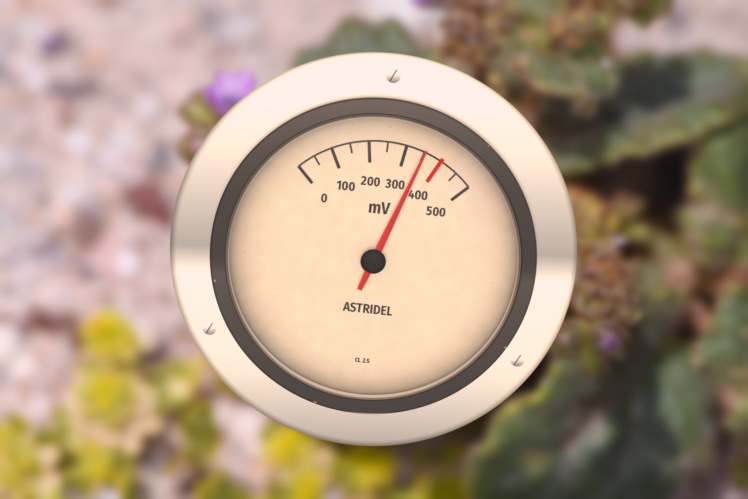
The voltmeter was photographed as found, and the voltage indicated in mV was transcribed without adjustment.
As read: 350 mV
